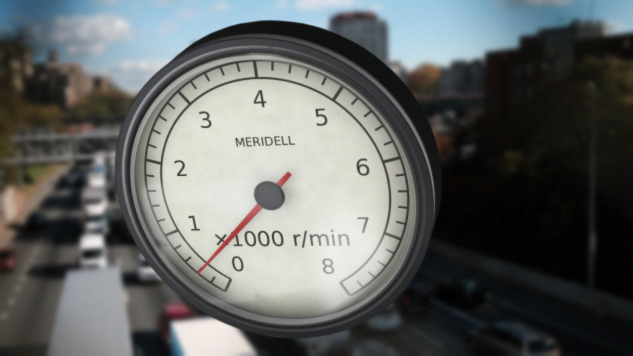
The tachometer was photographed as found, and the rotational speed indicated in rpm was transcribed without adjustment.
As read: 400 rpm
